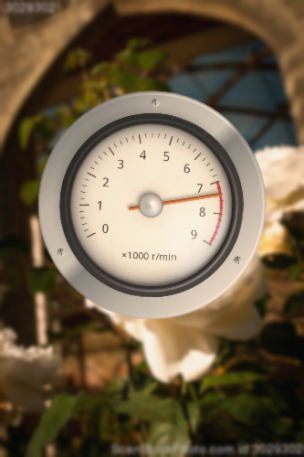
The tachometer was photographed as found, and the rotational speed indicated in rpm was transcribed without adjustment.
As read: 7400 rpm
